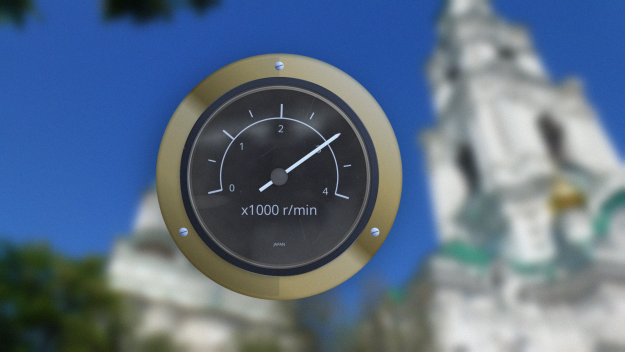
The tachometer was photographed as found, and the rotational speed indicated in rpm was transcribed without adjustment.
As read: 3000 rpm
